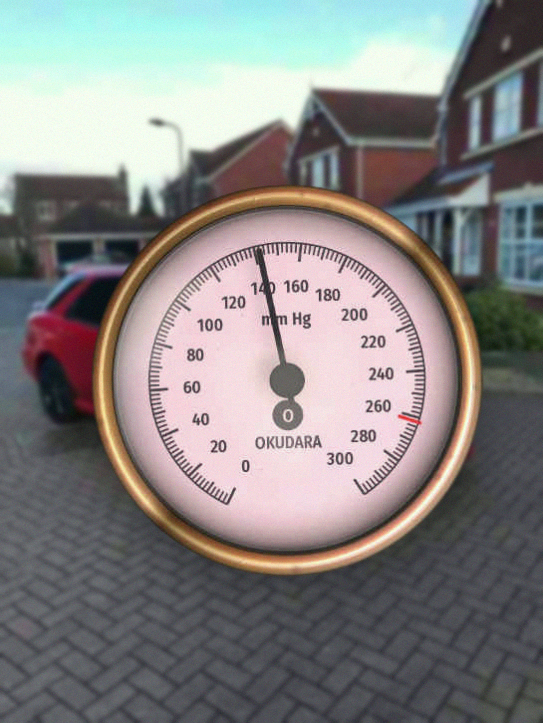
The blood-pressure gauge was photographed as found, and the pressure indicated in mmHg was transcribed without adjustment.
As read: 142 mmHg
